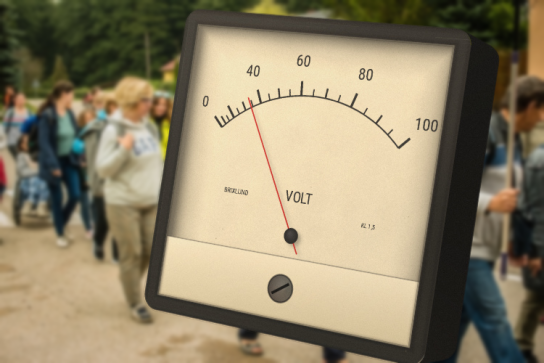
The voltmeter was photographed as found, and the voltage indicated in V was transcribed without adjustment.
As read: 35 V
